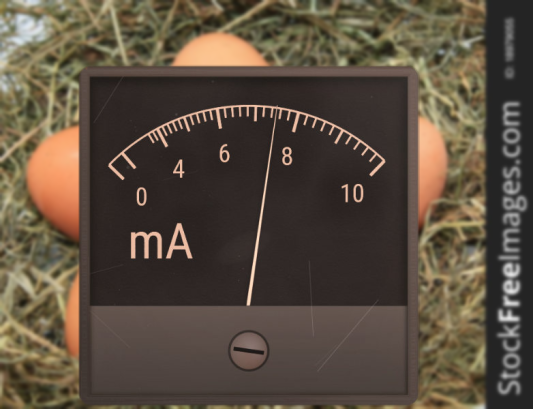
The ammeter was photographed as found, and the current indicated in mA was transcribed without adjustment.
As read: 7.5 mA
